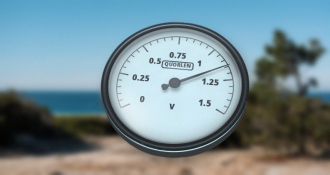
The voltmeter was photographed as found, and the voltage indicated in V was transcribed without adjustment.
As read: 1.15 V
